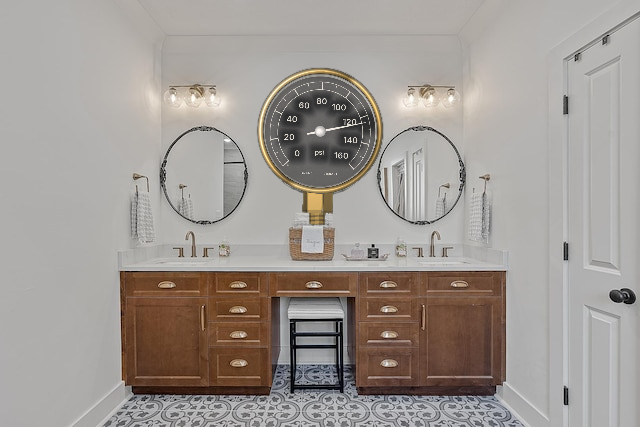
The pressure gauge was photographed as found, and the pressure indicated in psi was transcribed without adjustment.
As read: 125 psi
